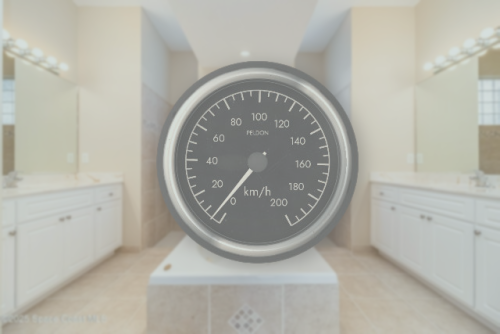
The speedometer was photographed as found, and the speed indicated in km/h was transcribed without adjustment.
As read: 5 km/h
